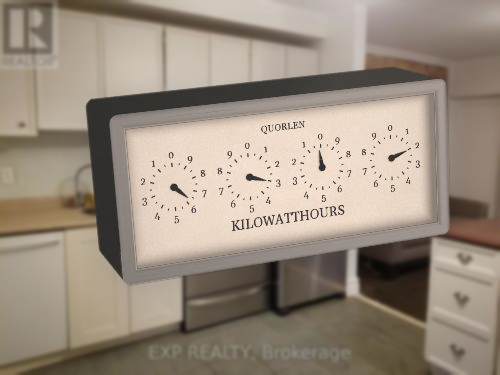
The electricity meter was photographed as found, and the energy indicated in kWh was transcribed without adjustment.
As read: 6302 kWh
